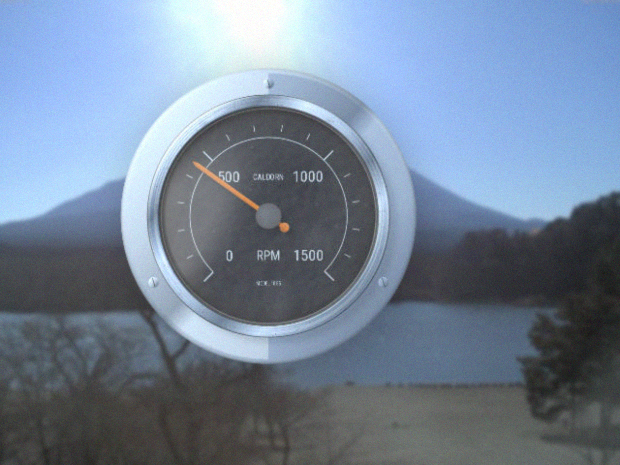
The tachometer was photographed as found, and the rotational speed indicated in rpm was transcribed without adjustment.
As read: 450 rpm
